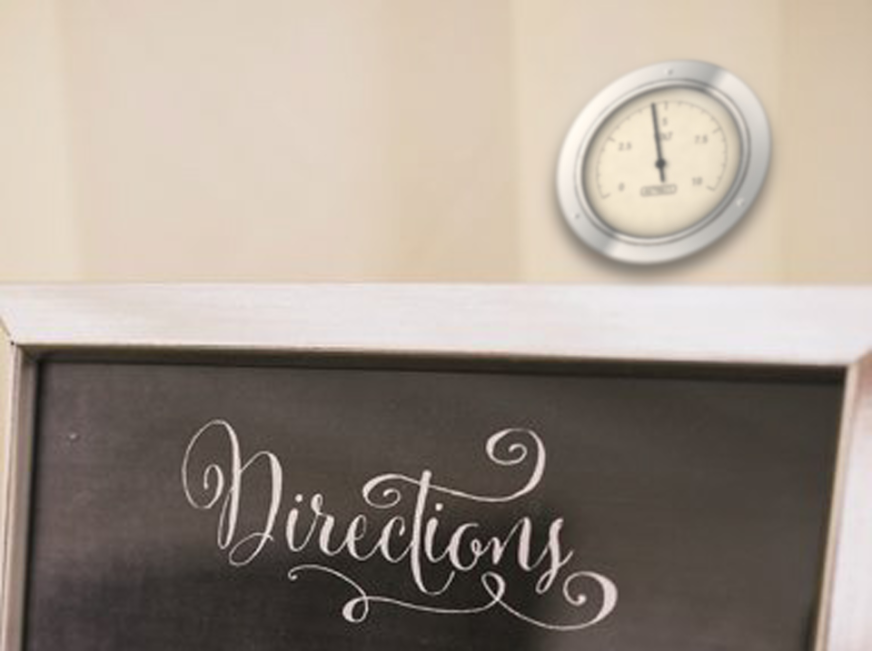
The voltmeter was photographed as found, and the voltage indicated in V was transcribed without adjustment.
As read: 4.5 V
